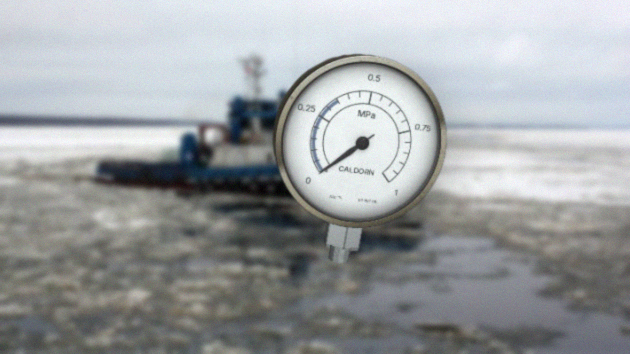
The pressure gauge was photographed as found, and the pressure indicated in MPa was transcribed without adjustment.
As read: 0 MPa
